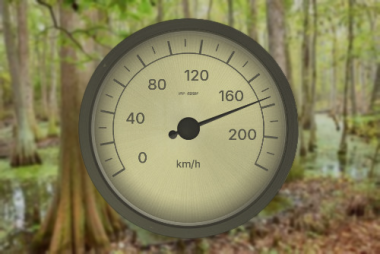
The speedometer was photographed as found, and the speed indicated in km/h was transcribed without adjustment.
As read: 175 km/h
